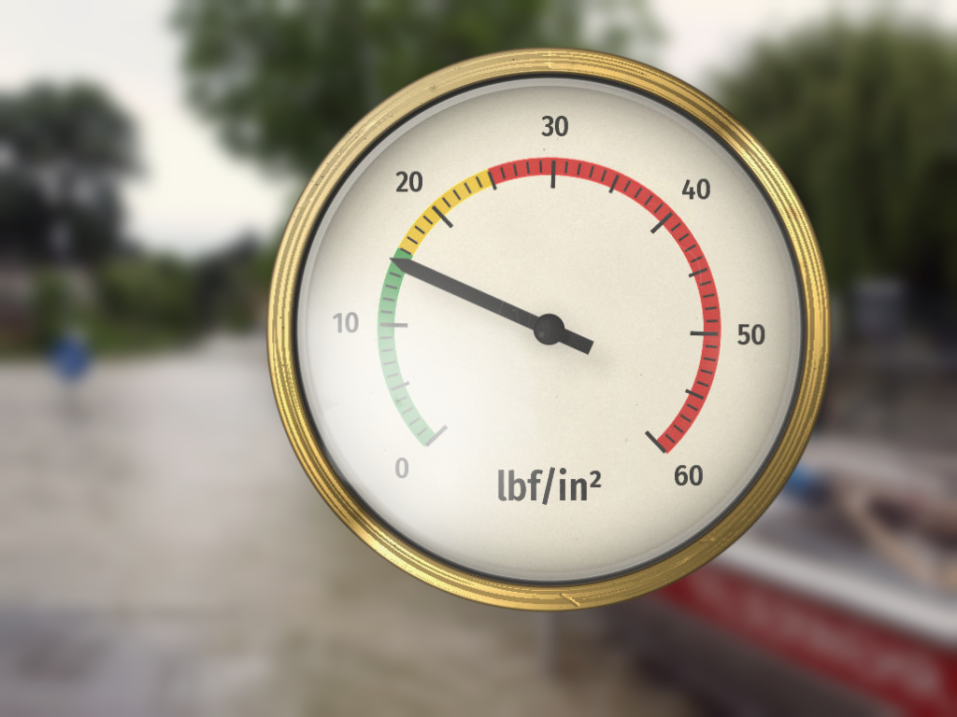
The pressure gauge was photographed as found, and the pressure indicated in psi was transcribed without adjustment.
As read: 15 psi
